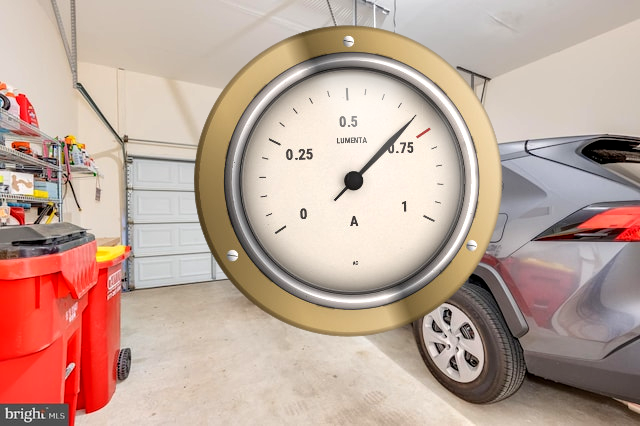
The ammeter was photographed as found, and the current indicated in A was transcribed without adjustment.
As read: 0.7 A
